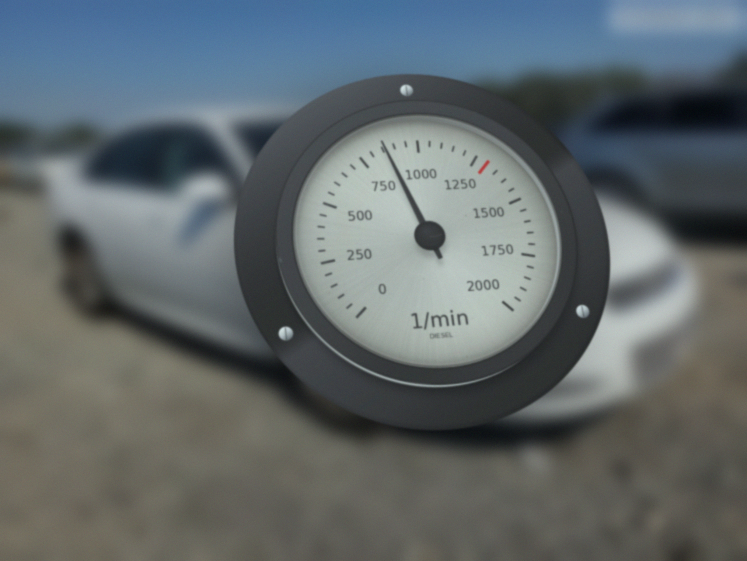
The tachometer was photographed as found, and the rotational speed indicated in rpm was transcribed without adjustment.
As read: 850 rpm
